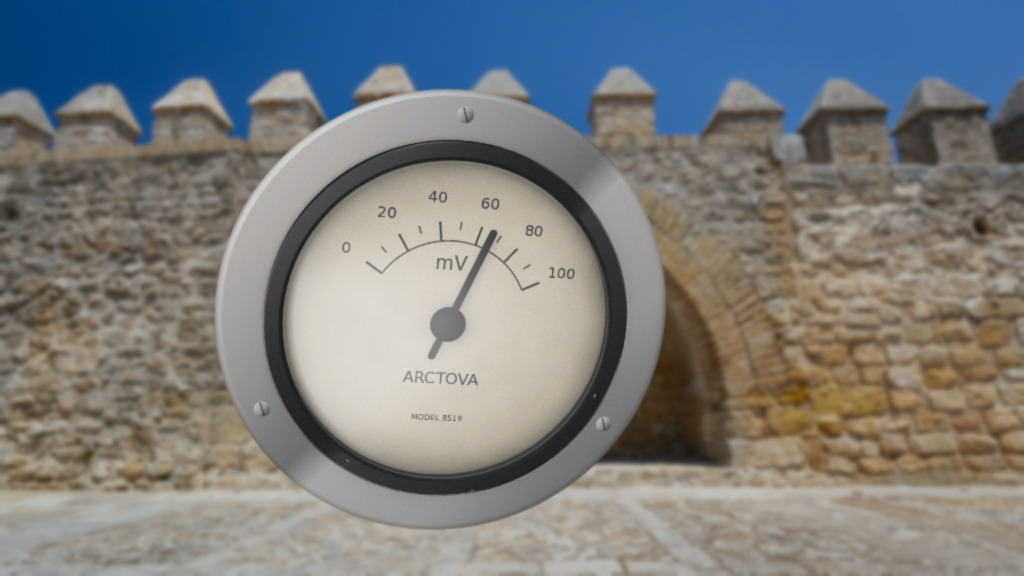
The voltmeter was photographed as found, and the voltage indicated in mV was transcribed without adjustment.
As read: 65 mV
